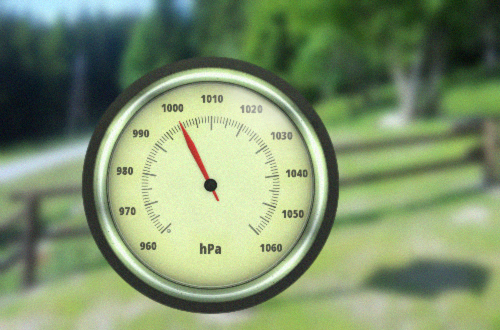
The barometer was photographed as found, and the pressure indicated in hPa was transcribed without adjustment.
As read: 1000 hPa
